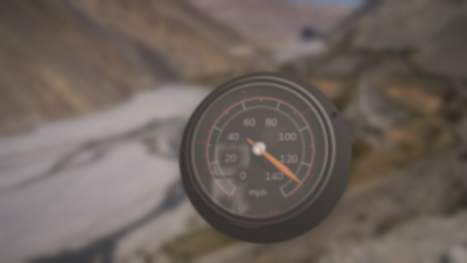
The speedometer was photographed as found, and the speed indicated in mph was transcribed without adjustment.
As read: 130 mph
